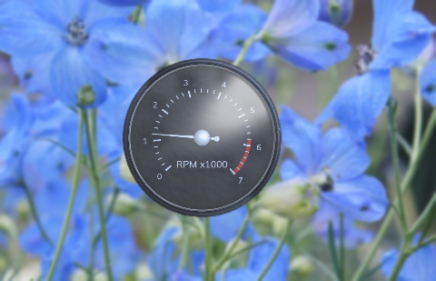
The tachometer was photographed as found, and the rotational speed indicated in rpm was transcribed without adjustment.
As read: 1200 rpm
